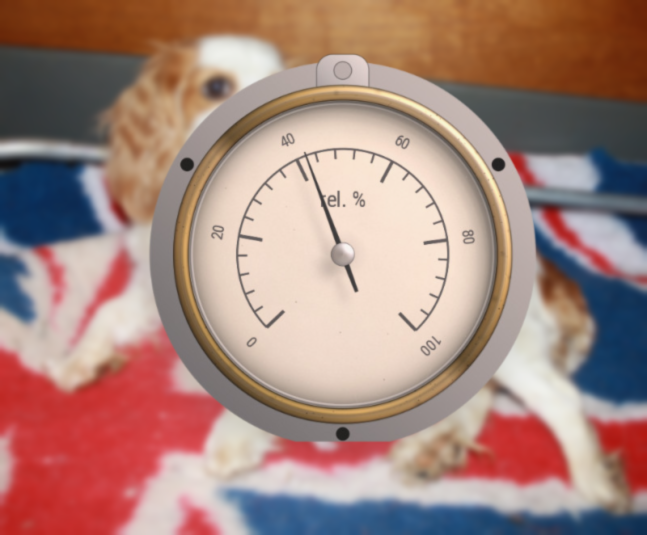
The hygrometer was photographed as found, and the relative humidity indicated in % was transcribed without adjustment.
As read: 42 %
